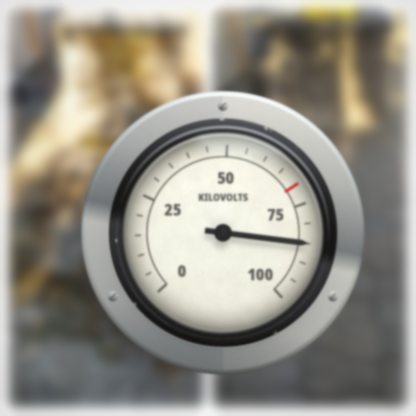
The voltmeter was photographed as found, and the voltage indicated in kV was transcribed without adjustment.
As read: 85 kV
